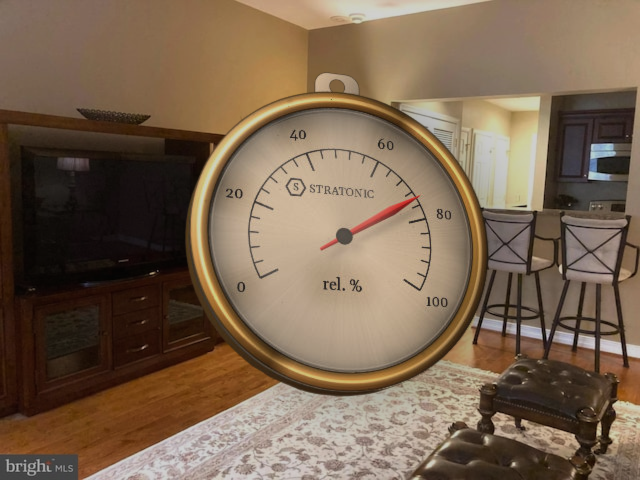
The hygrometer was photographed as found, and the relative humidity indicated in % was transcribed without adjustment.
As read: 74 %
